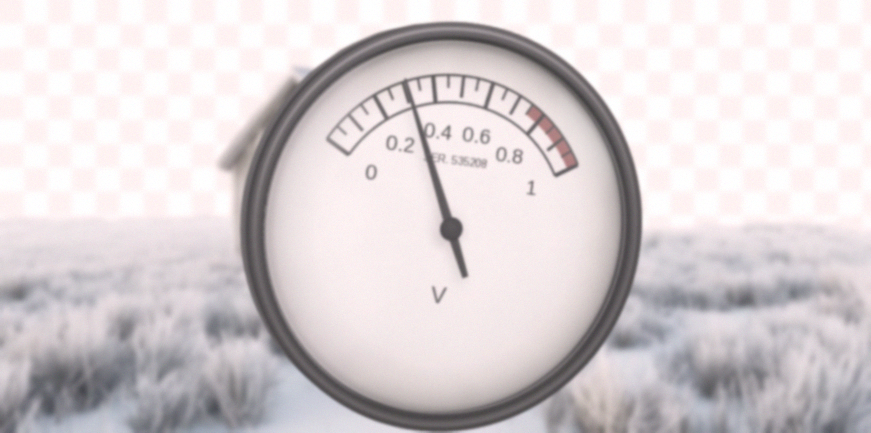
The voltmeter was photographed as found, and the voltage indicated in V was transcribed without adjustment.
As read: 0.3 V
